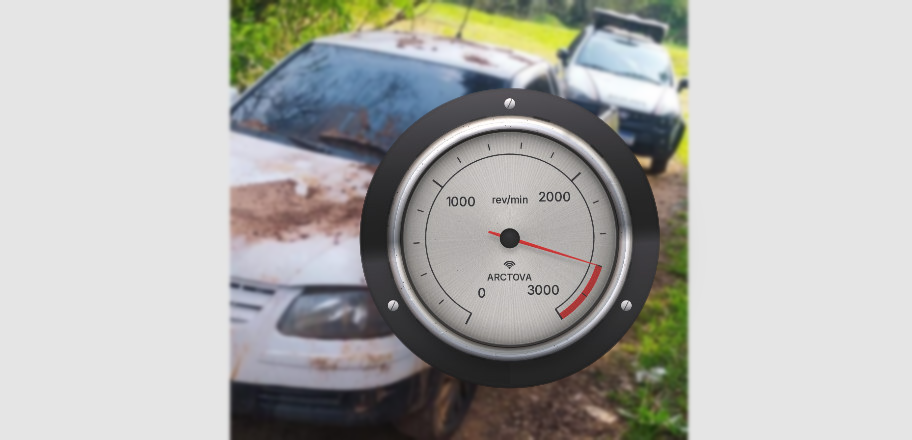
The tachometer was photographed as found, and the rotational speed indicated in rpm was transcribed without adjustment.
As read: 2600 rpm
